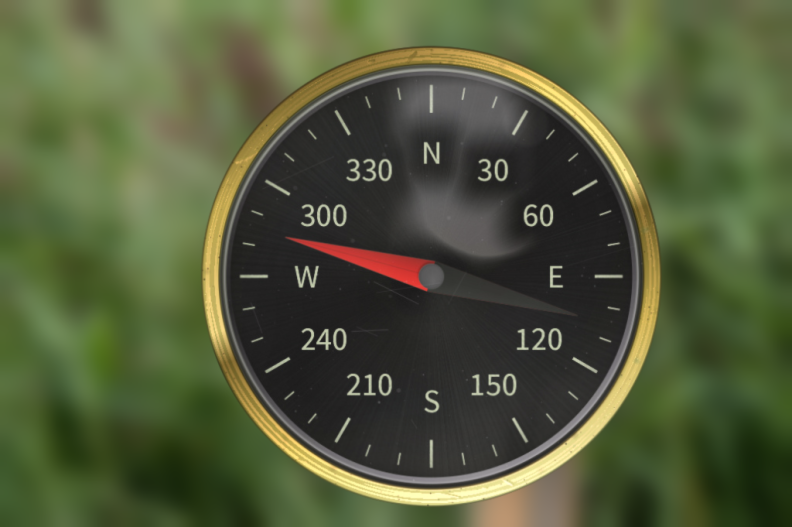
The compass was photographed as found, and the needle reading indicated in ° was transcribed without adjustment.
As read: 285 °
